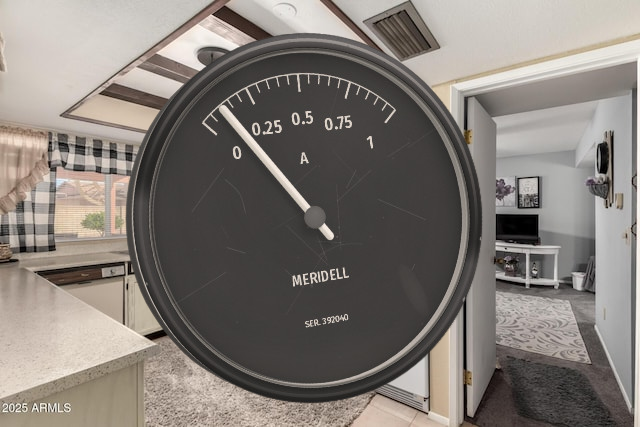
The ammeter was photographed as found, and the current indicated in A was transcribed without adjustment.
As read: 0.1 A
